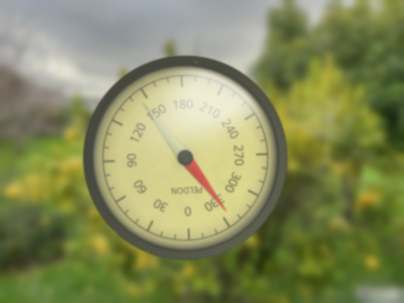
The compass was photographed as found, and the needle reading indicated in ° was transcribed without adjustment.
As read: 325 °
